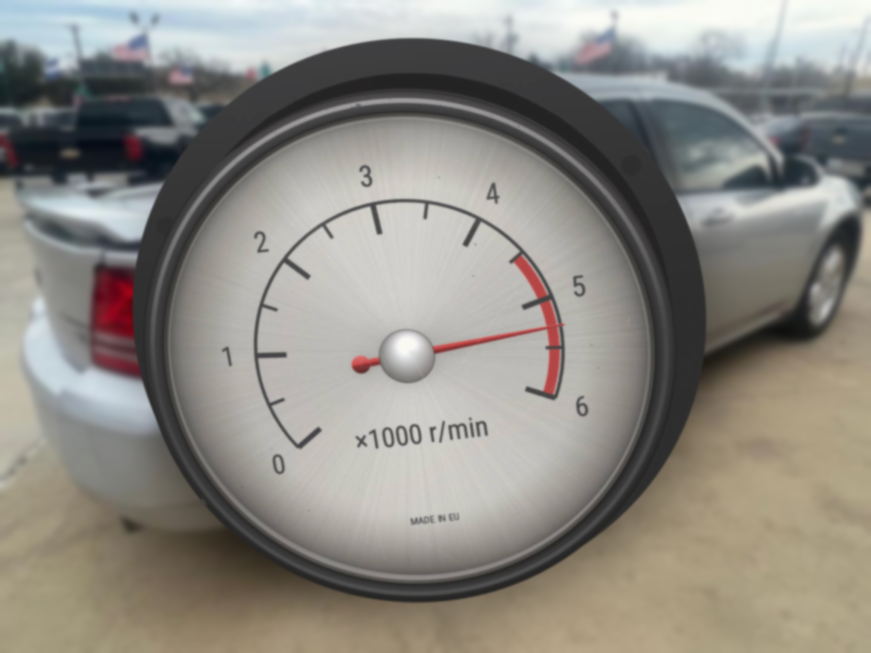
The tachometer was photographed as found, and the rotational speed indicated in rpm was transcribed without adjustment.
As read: 5250 rpm
